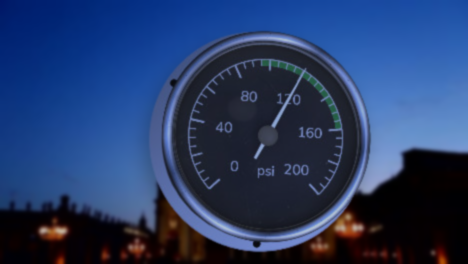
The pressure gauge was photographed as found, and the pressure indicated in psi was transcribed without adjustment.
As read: 120 psi
